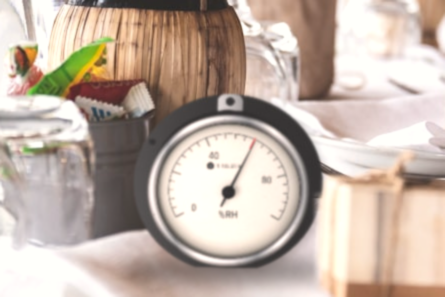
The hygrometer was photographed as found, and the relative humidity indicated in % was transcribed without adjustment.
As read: 60 %
